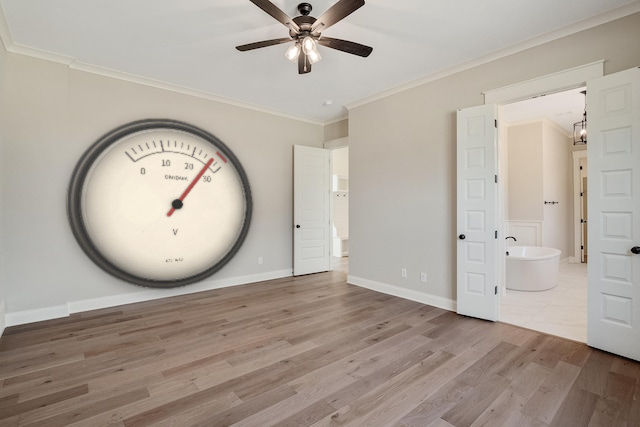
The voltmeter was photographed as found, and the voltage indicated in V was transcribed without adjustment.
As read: 26 V
